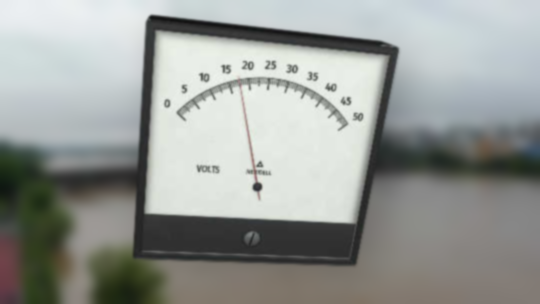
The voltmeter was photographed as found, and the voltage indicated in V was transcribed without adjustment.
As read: 17.5 V
